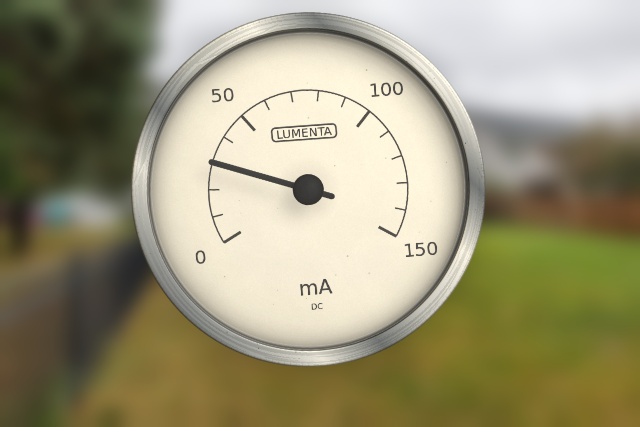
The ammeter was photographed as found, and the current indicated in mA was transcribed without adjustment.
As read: 30 mA
